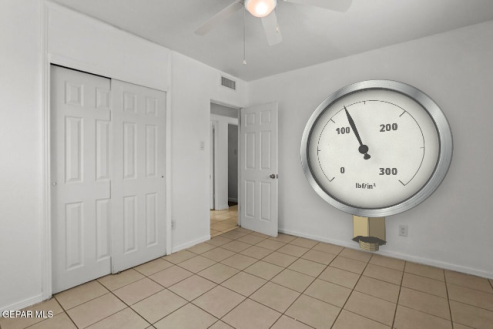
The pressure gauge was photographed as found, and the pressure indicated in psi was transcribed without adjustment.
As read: 125 psi
